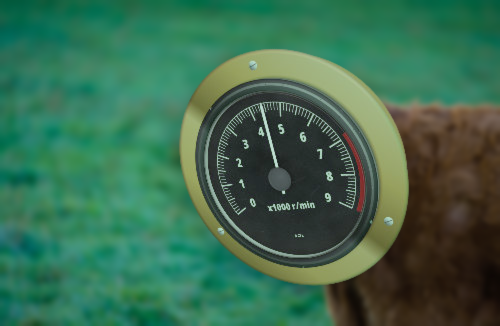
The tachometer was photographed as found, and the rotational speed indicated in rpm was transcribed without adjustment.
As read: 4500 rpm
